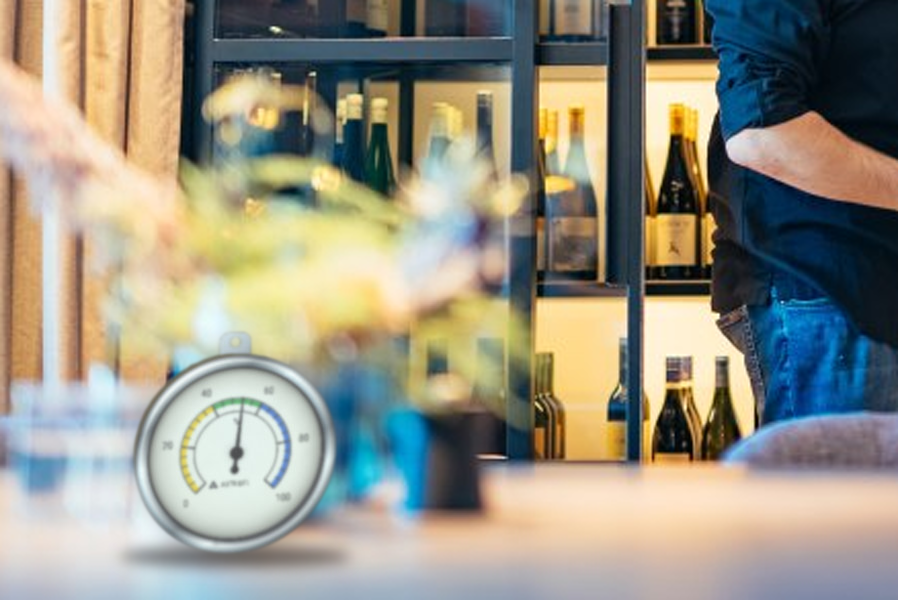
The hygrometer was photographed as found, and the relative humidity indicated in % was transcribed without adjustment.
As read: 52 %
